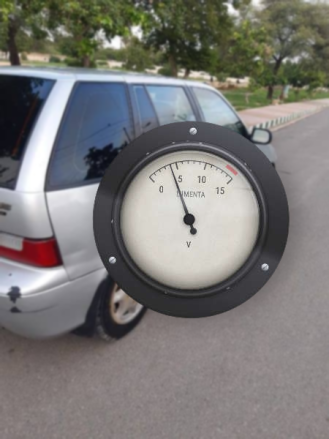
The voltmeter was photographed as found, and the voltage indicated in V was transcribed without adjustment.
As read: 4 V
